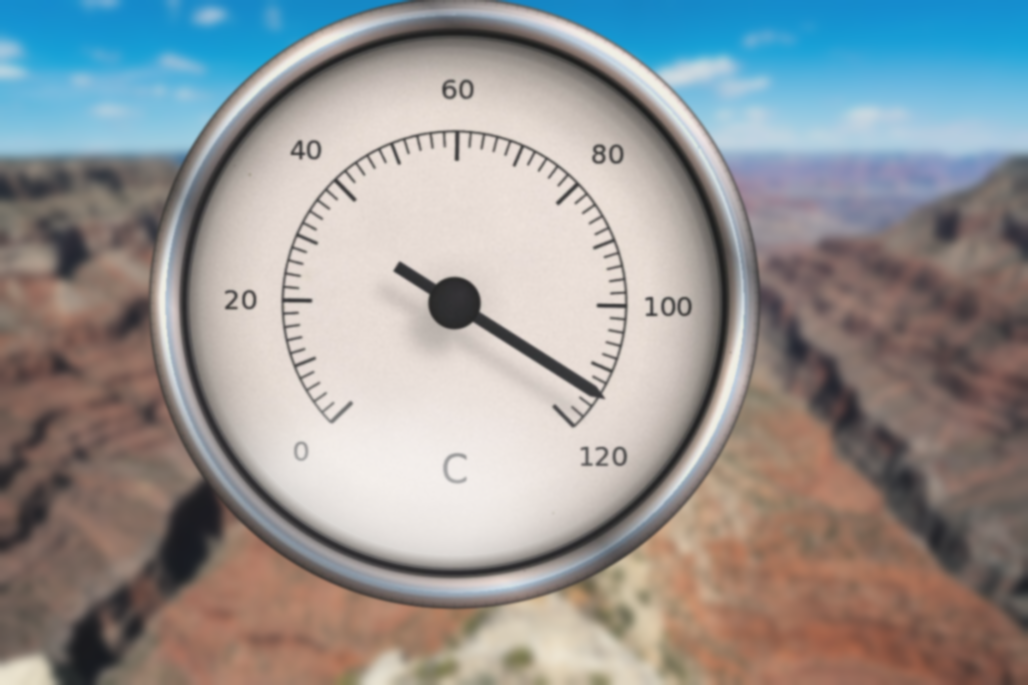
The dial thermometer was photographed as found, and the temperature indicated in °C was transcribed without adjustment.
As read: 114 °C
